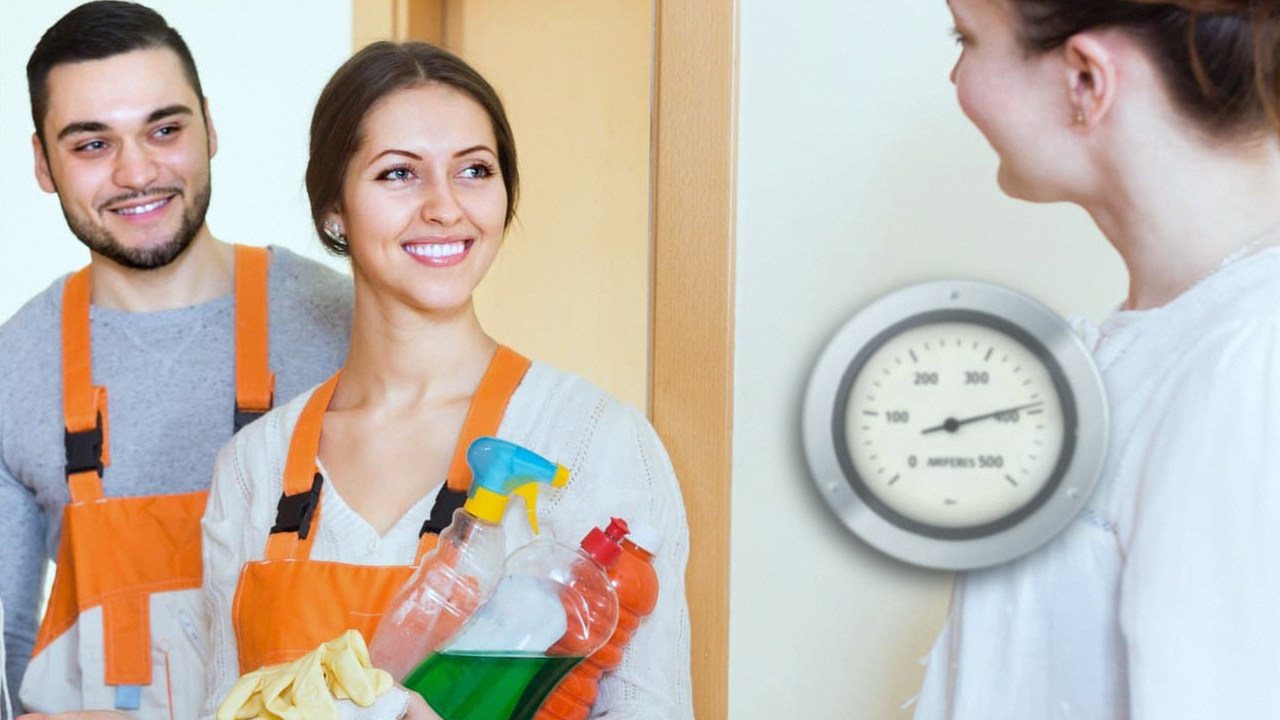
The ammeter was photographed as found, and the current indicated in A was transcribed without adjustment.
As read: 390 A
